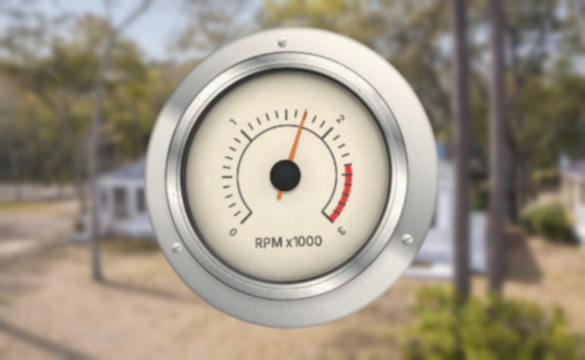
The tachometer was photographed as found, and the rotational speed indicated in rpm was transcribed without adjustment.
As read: 1700 rpm
